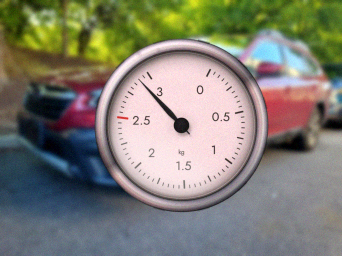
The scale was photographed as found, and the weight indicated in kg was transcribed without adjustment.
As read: 2.9 kg
